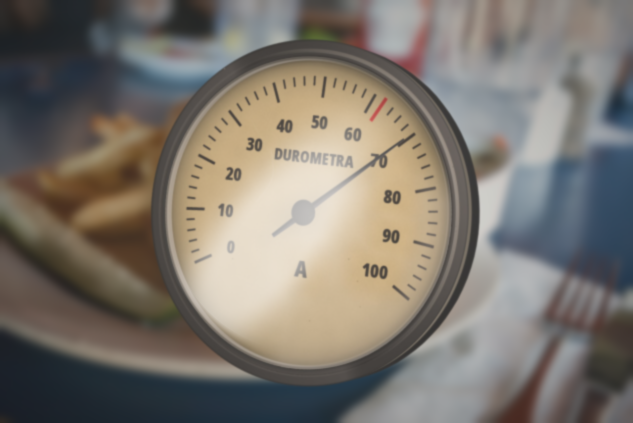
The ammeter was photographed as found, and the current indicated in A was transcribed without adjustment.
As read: 70 A
